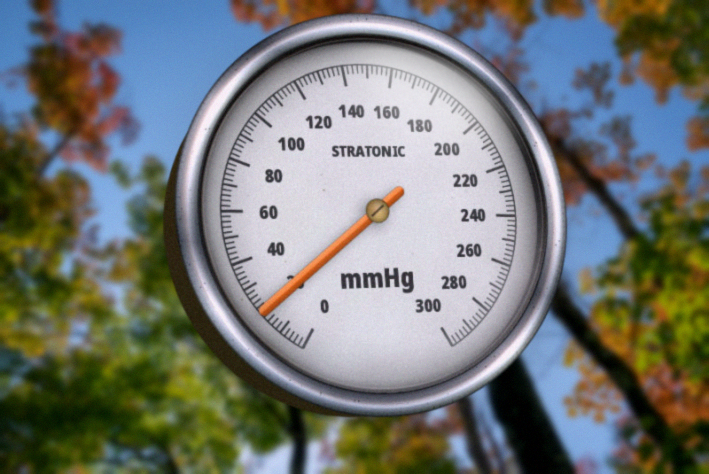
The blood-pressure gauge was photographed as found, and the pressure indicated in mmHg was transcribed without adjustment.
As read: 20 mmHg
